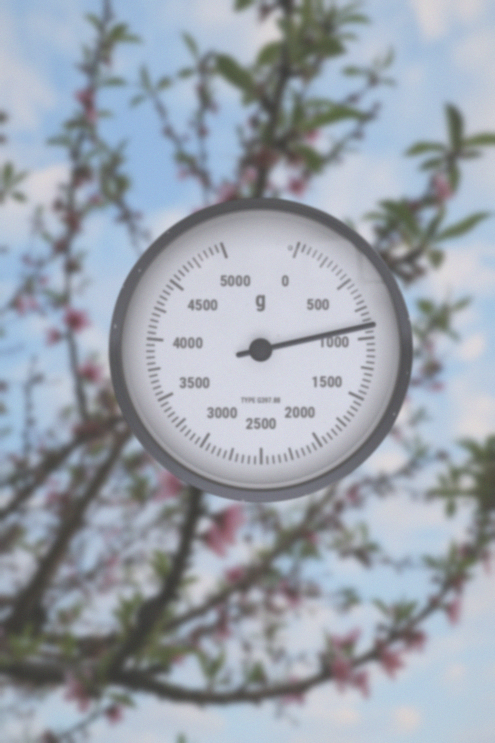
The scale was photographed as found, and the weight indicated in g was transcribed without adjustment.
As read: 900 g
